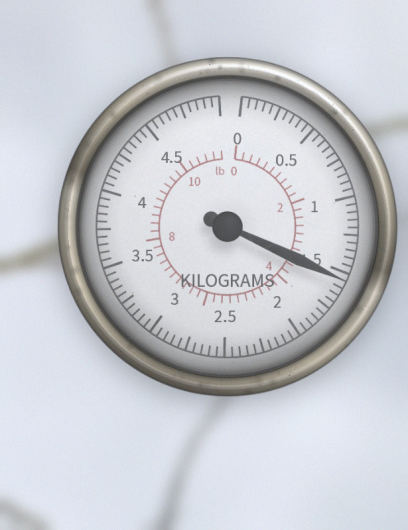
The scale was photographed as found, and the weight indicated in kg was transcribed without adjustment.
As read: 1.55 kg
